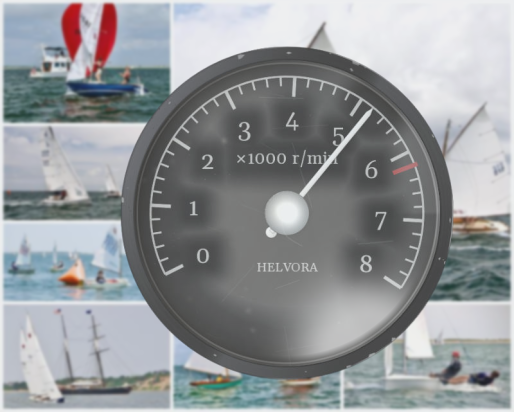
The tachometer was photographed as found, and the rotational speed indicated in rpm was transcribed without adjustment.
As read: 5200 rpm
